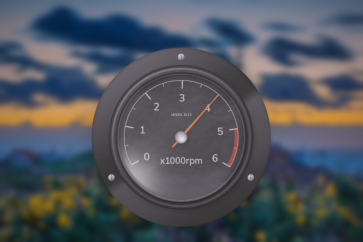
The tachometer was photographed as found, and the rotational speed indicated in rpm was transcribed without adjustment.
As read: 4000 rpm
